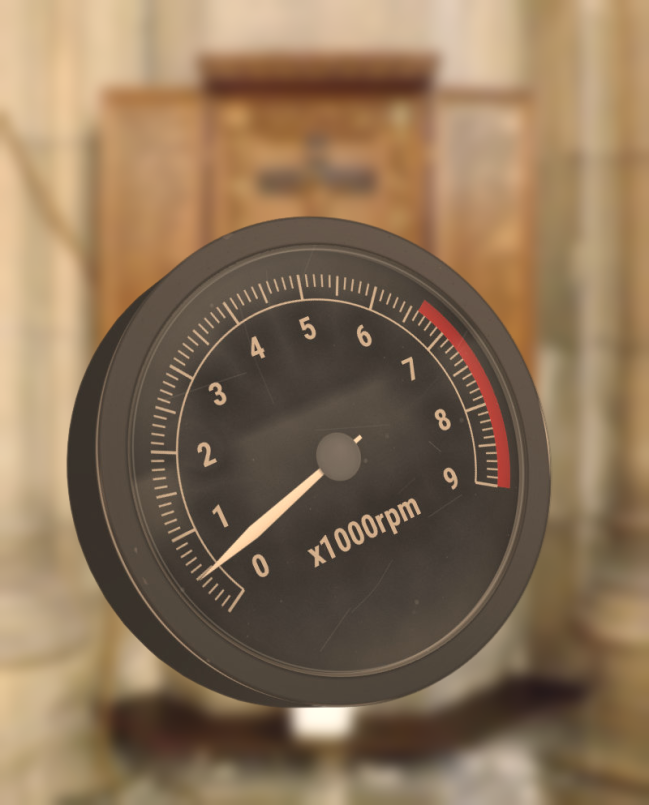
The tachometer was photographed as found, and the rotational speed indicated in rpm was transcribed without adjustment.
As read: 500 rpm
